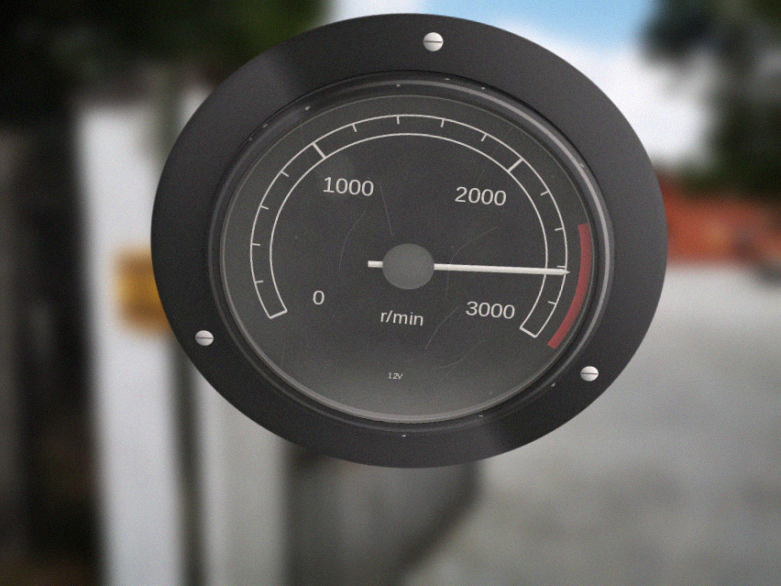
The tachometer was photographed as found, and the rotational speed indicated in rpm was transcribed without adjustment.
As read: 2600 rpm
